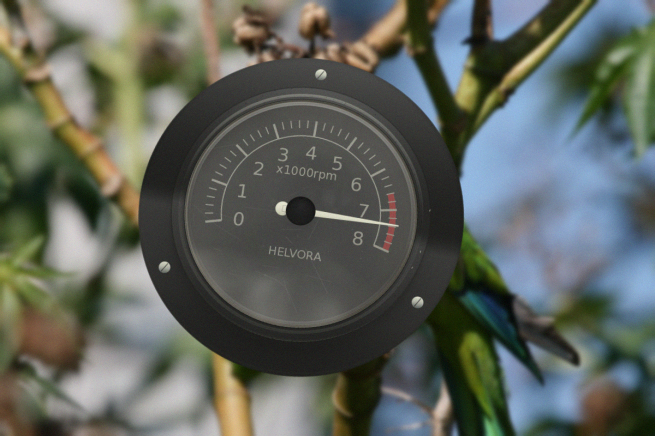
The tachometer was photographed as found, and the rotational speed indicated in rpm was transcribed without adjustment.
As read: 7400 rpm
